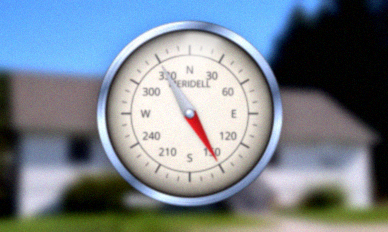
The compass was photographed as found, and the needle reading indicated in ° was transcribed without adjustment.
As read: 150 °
